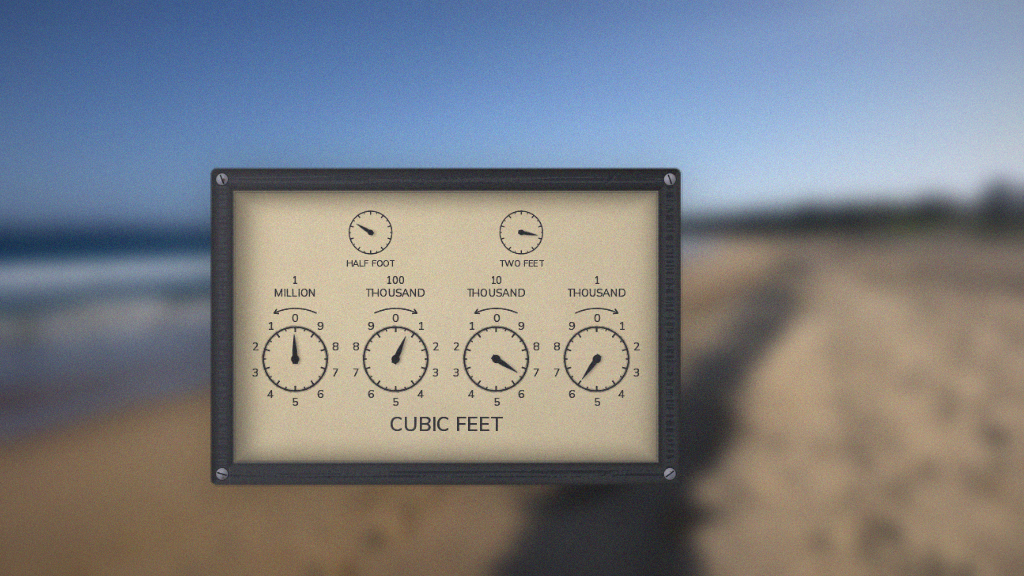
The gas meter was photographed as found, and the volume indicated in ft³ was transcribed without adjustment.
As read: 6600 ft³
